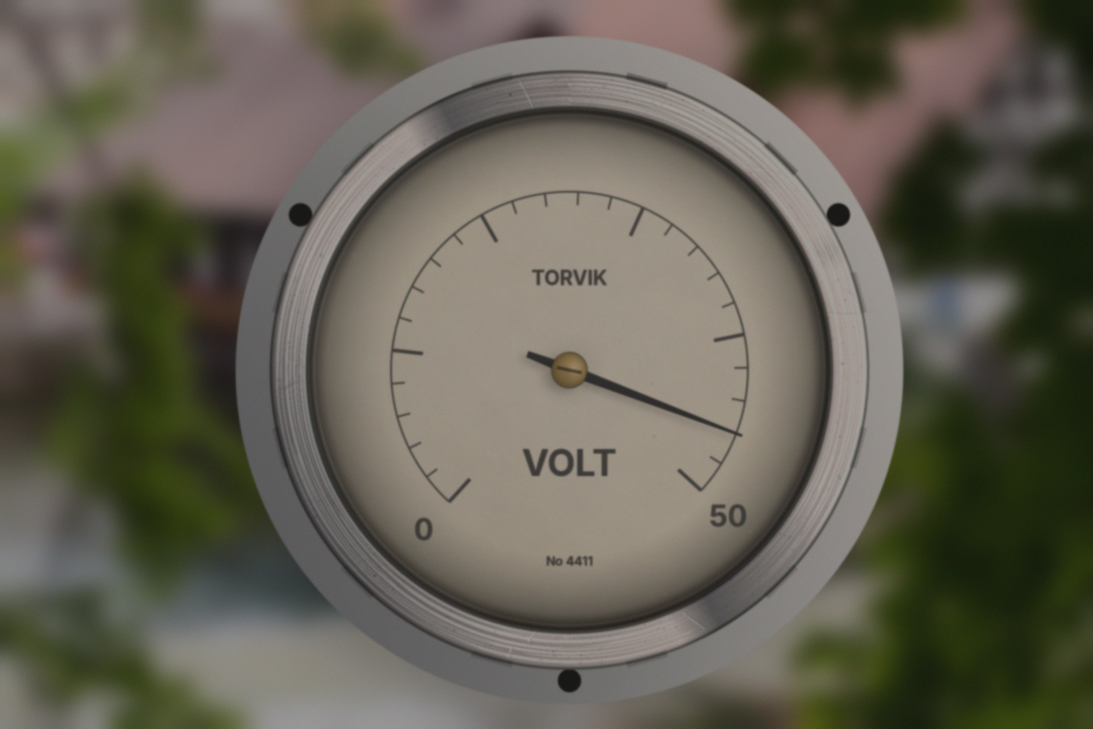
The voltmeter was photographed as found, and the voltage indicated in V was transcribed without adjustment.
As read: 46 V
